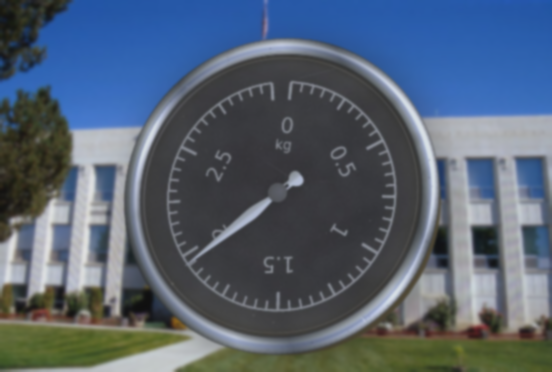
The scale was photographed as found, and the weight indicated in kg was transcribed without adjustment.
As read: 1.95 kg
